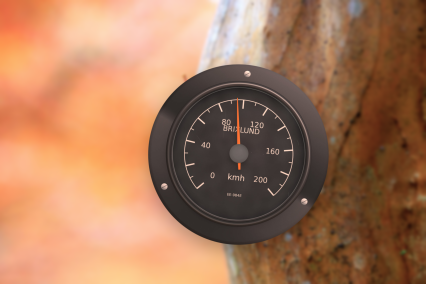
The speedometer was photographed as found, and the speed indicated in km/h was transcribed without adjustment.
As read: 95 km/h
